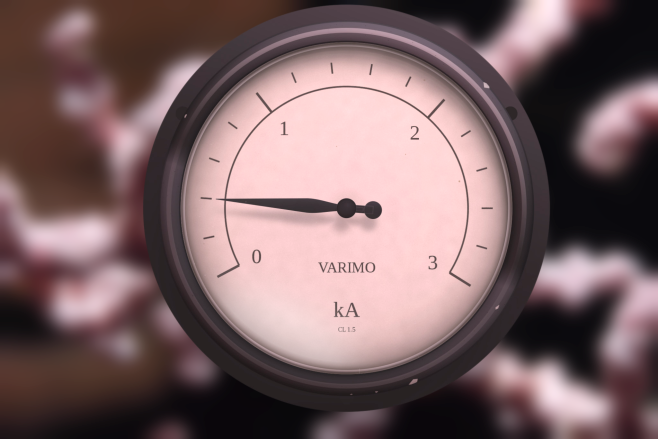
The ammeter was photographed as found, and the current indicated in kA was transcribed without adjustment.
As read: 0.4 kA
